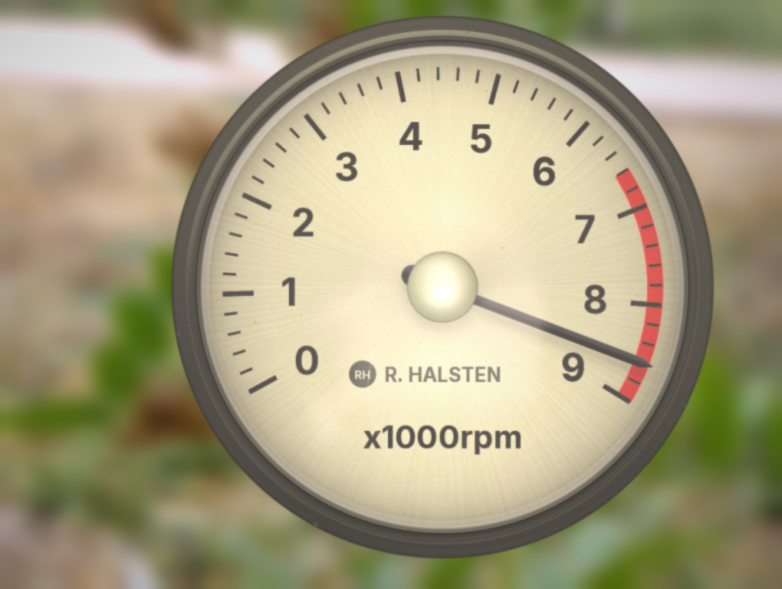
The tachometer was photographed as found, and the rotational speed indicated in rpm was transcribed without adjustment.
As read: 8600 rpm
